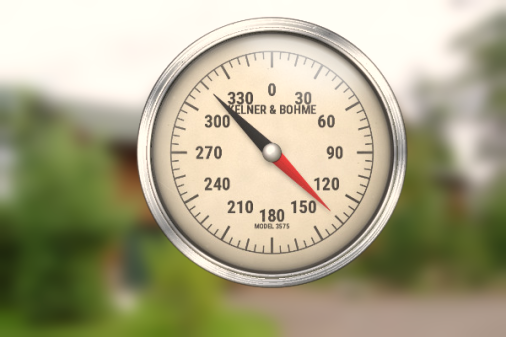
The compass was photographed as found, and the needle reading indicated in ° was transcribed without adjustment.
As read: 135 °
